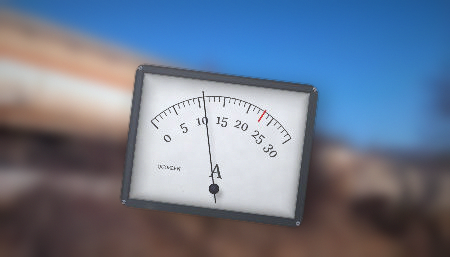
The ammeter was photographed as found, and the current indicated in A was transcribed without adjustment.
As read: 11 A
